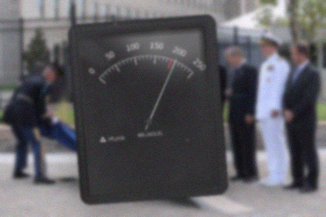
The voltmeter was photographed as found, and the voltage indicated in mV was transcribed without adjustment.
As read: 200 mV
